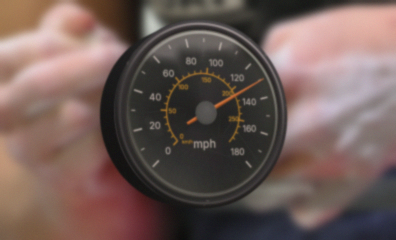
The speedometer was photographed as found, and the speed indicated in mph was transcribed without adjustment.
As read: 130 mph
